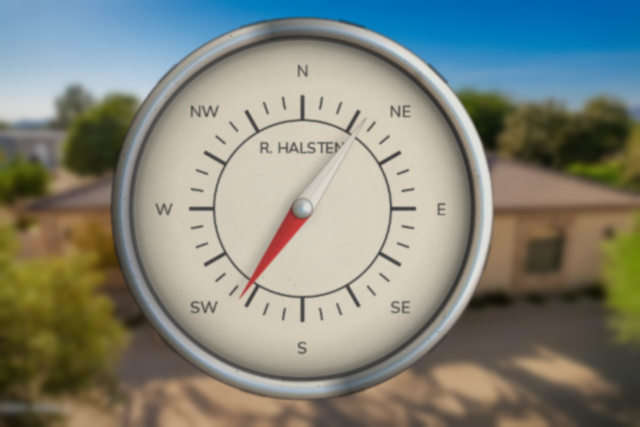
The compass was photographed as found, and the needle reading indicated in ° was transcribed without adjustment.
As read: 215 °
